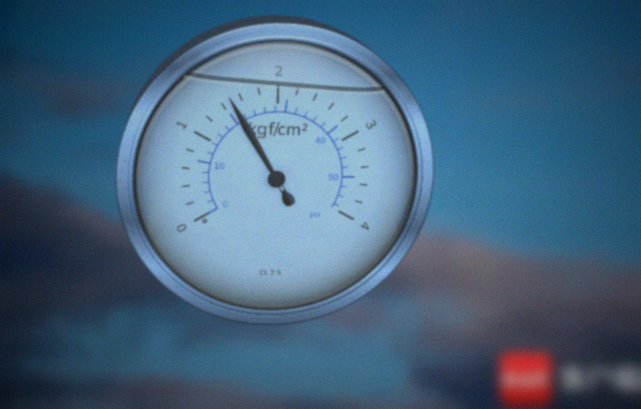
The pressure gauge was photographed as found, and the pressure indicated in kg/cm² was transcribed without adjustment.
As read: 1.5 kg/cm²
